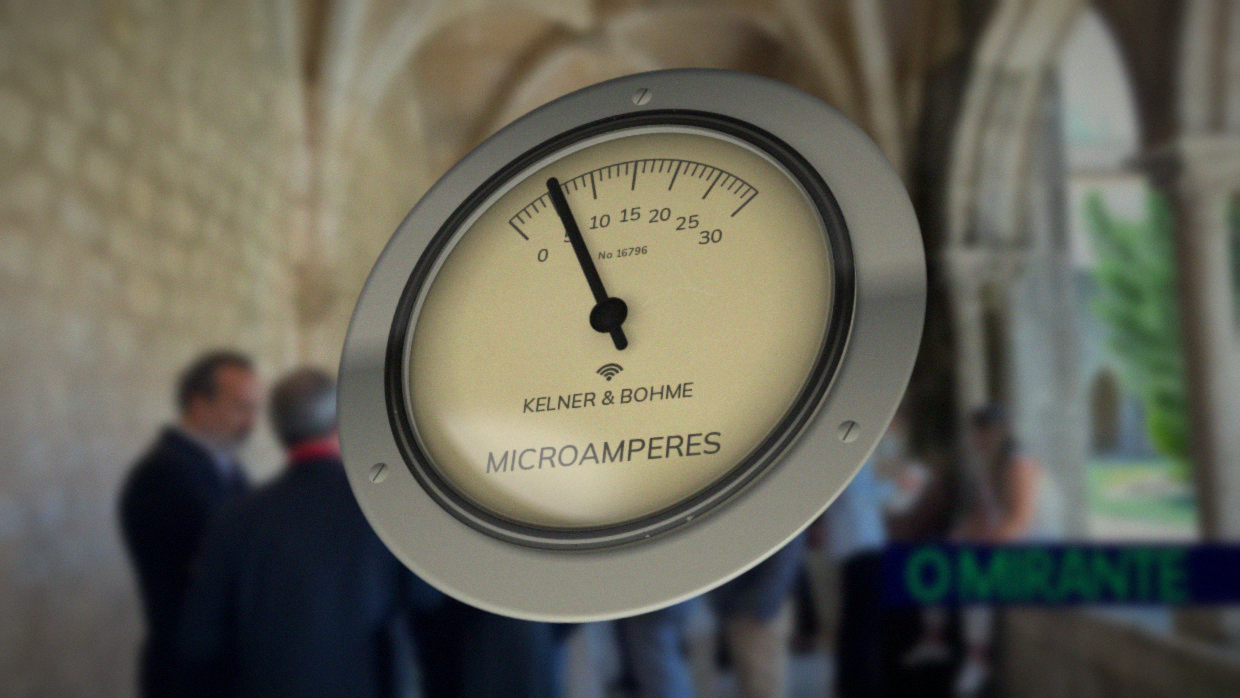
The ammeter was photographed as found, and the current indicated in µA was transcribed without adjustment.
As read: 6 µA
